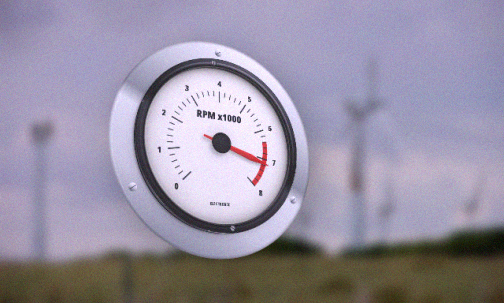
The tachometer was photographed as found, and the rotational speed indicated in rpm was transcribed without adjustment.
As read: 7200 rpm
